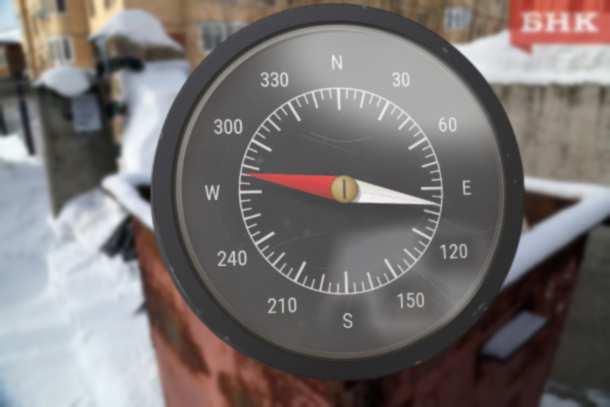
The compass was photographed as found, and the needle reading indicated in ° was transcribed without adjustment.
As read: 280 °
